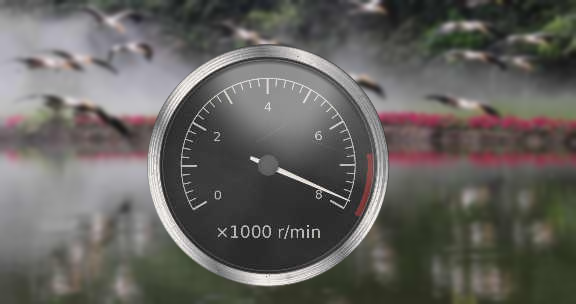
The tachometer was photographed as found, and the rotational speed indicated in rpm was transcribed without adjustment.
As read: 7800 rpm
